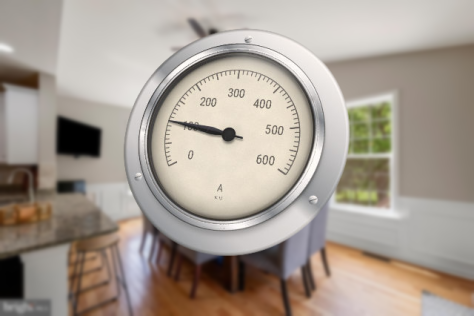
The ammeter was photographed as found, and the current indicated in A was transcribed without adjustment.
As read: 100 A
